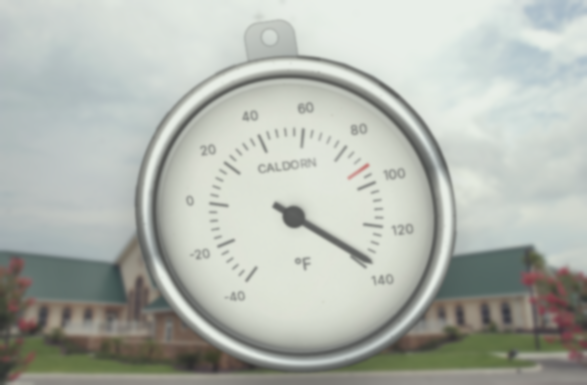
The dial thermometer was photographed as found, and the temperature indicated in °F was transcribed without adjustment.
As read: 136 °F
